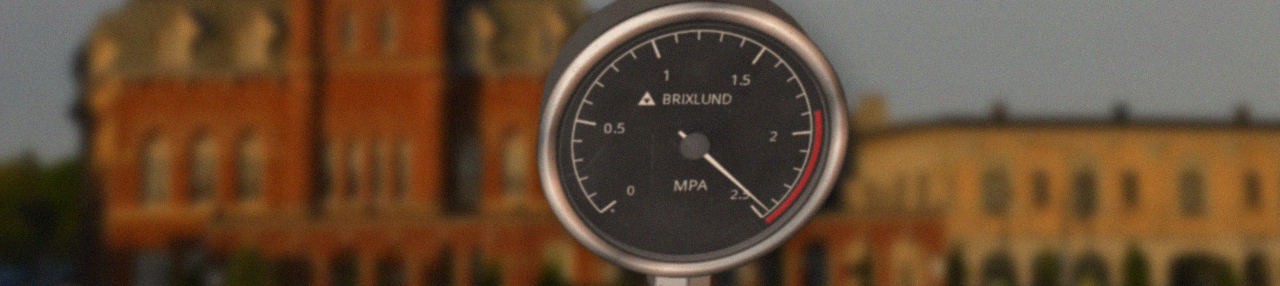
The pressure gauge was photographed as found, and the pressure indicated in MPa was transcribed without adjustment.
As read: 2.45 MPa
